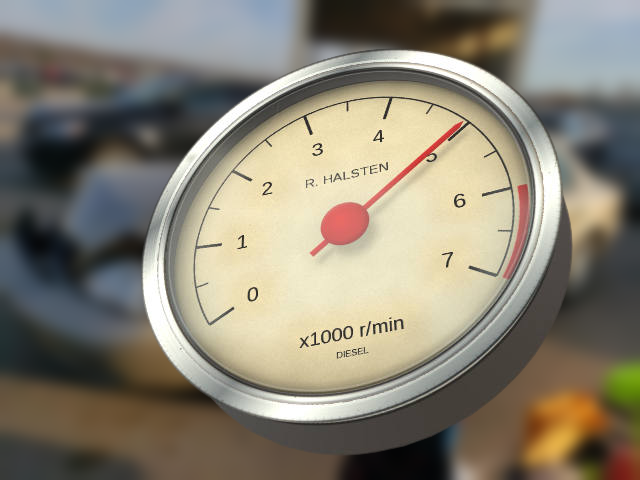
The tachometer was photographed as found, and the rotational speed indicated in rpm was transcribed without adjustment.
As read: 5000 rpm
